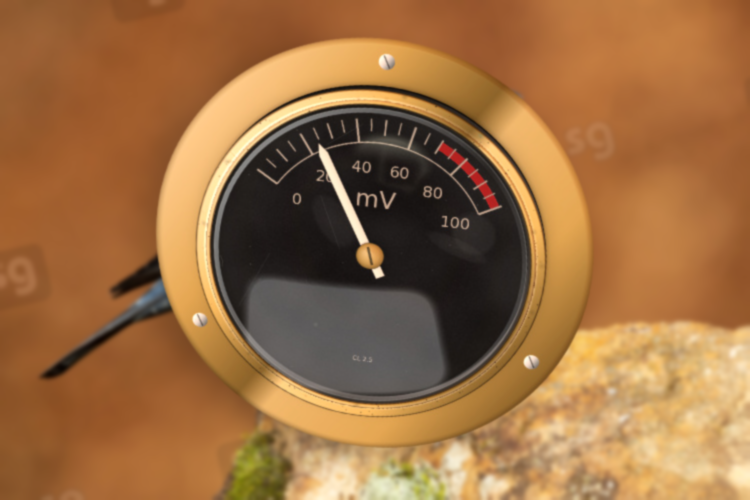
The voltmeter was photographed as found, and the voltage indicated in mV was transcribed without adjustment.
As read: 25 mV
